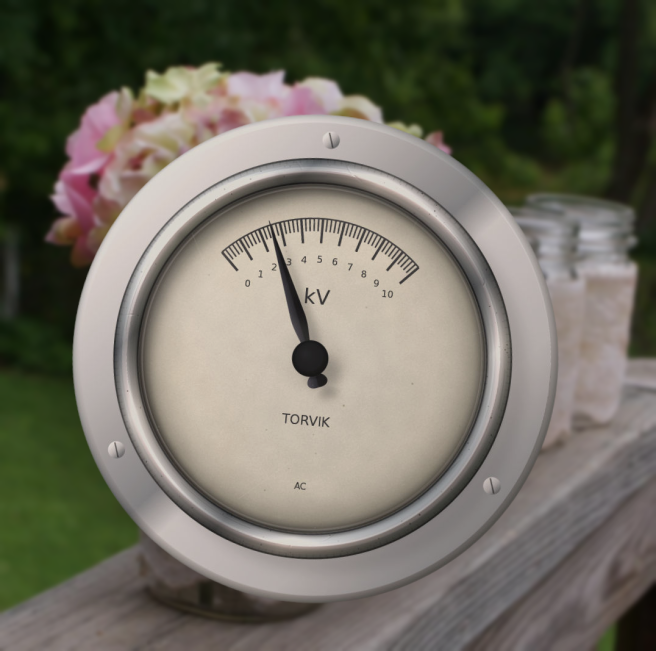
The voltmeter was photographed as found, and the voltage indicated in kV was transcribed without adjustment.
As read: 2.6 kV
